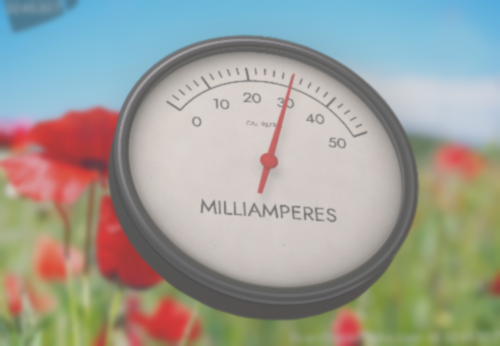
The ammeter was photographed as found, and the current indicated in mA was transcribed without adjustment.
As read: 30 mA
